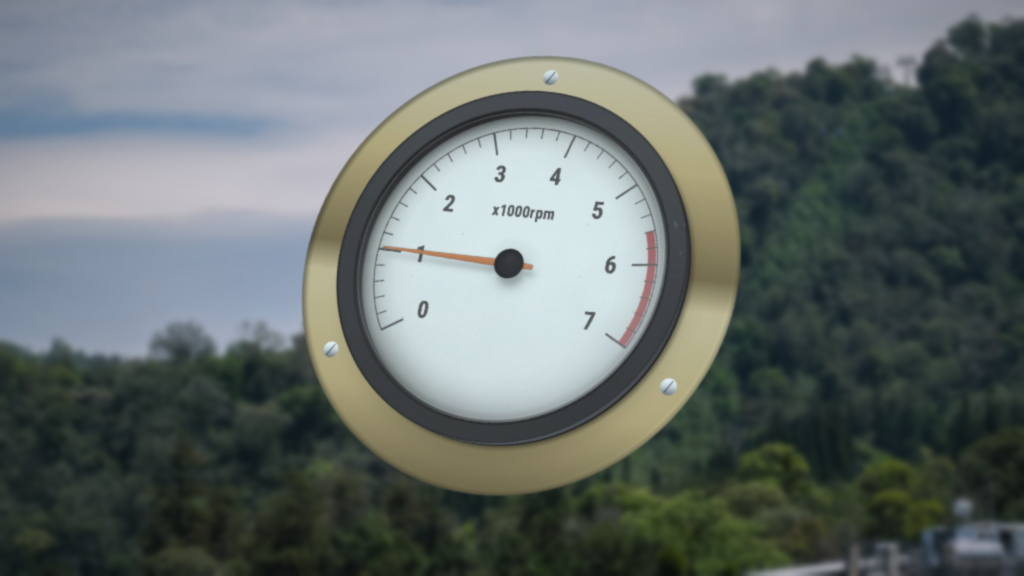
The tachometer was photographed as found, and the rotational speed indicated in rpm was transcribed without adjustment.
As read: 1000 rpm
